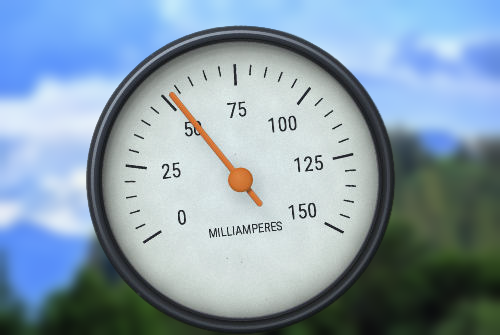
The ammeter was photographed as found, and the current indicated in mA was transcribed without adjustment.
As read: 52.5 mA
